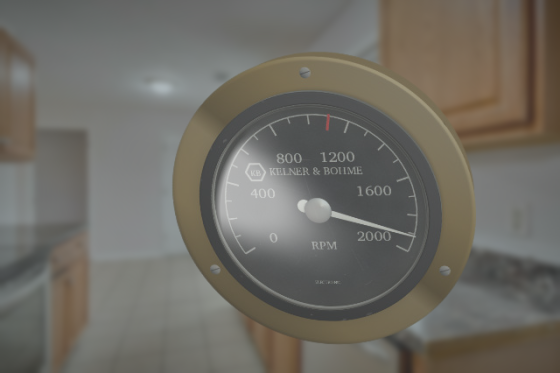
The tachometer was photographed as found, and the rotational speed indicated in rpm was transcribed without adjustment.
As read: 1900 rpm
